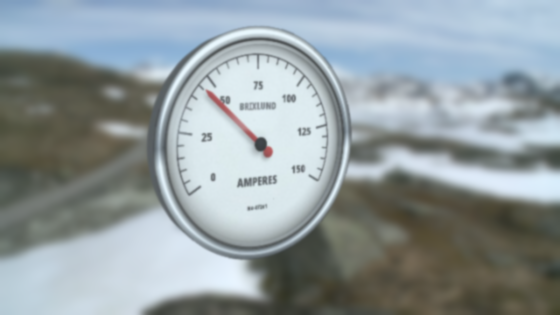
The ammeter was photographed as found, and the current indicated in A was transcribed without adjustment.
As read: 45 A
